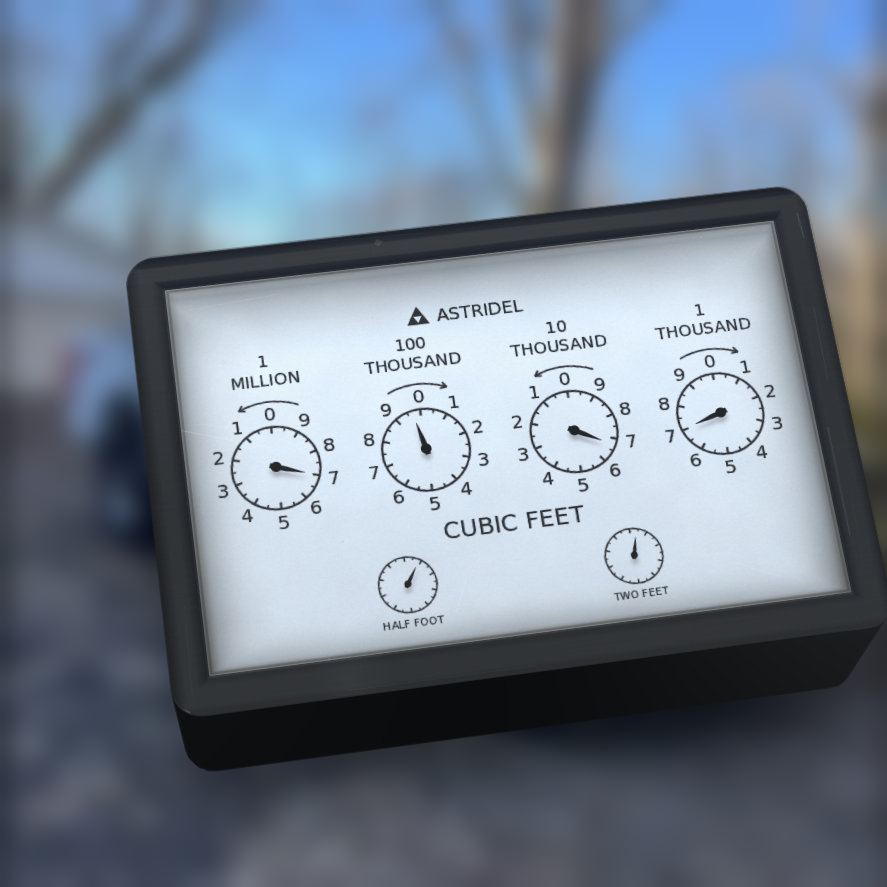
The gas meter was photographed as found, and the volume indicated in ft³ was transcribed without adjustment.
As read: 696700 ft³
